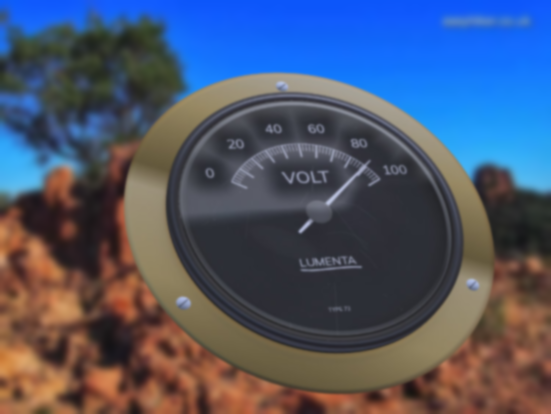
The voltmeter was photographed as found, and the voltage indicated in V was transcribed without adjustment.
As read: 90 V
